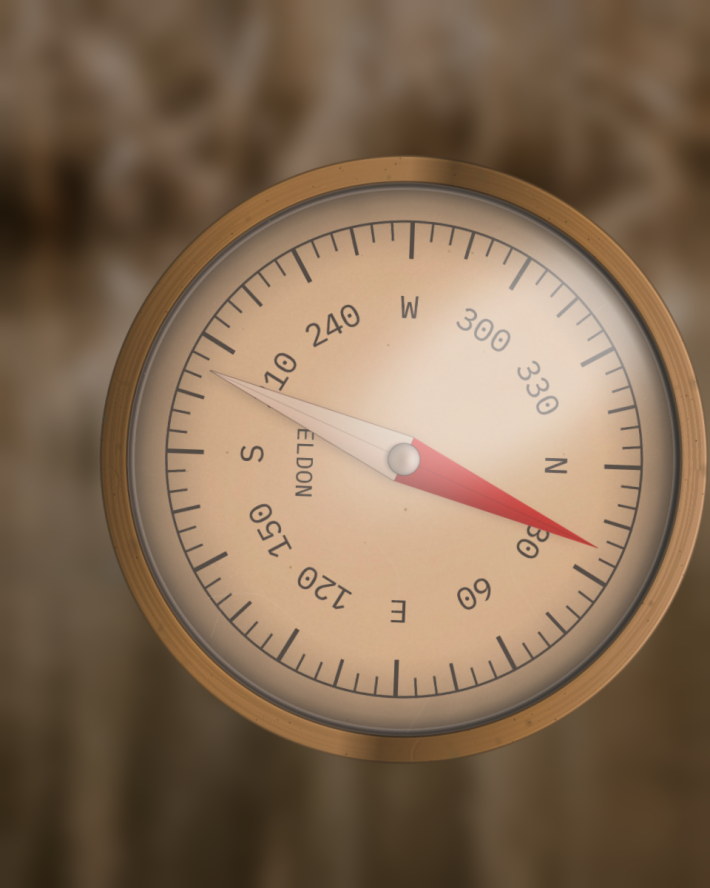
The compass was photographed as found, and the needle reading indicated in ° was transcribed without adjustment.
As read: 22.5 °
